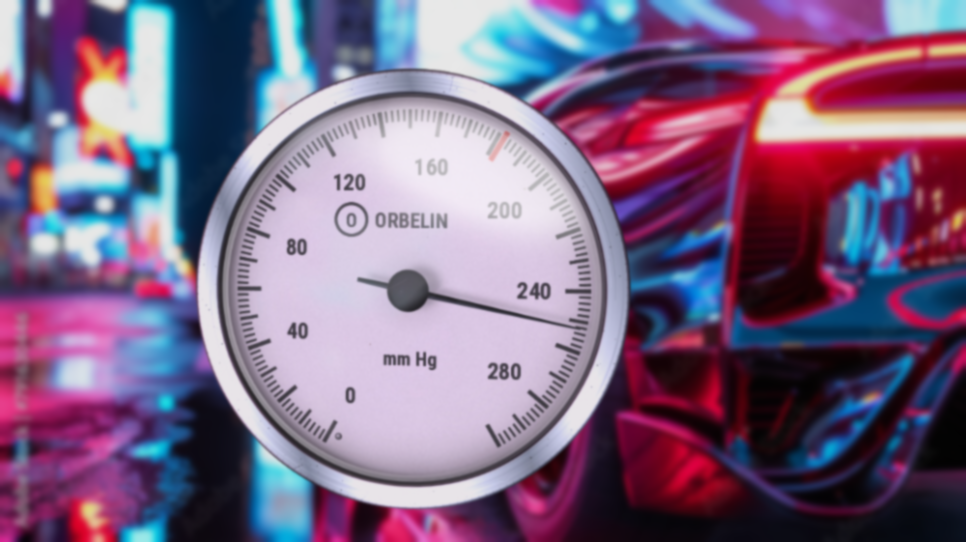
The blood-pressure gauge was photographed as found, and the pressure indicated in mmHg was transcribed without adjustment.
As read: 252 mmHg
